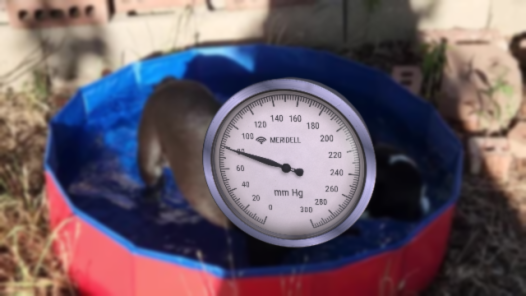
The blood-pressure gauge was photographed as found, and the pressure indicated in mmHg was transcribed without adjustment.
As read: 80 mmHg
